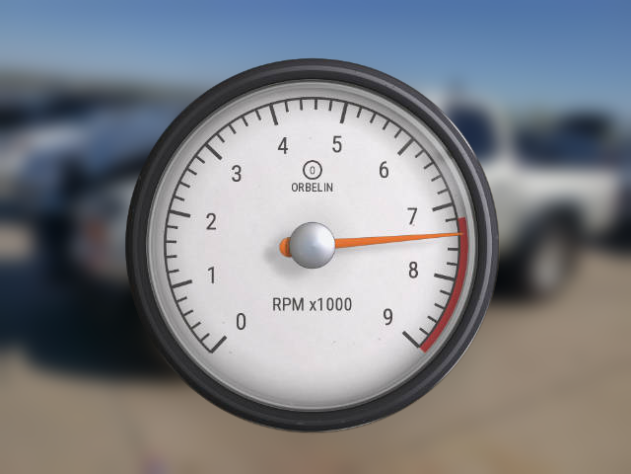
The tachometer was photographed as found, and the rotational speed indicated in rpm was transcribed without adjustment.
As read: 7400 rpm
